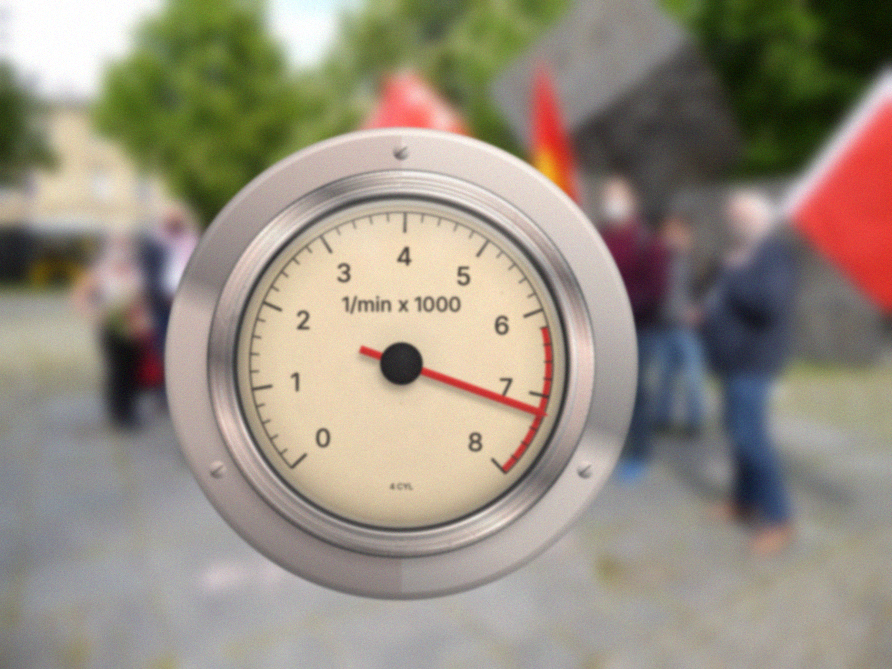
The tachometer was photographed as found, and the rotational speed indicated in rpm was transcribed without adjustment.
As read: 7200 rpm
